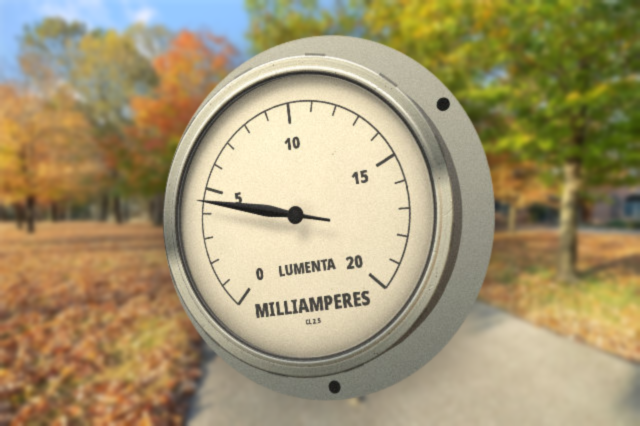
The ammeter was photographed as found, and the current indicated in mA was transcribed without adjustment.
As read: 4.5 mA
